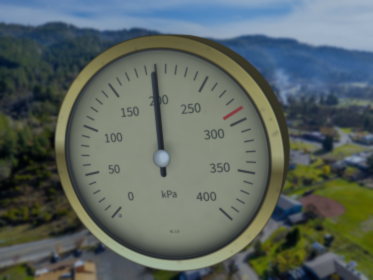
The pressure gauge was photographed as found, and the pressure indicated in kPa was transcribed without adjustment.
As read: 200 kPa
